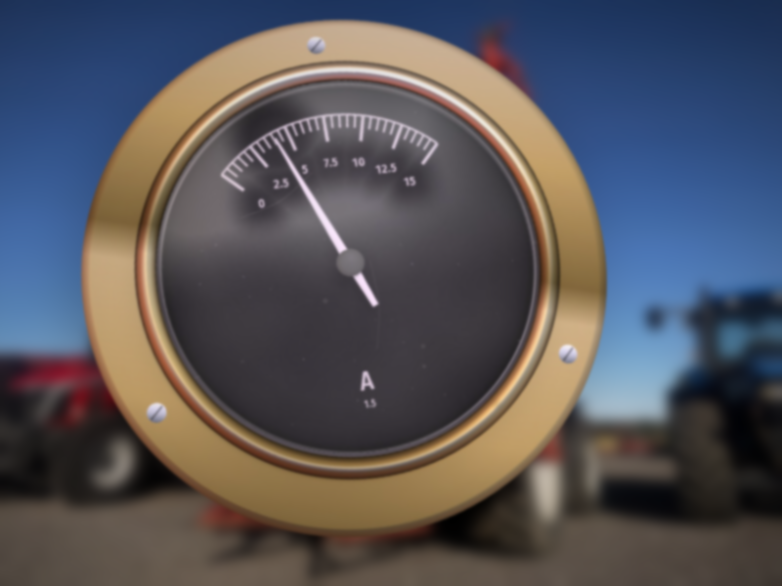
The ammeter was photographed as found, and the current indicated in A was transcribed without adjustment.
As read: 4 A
